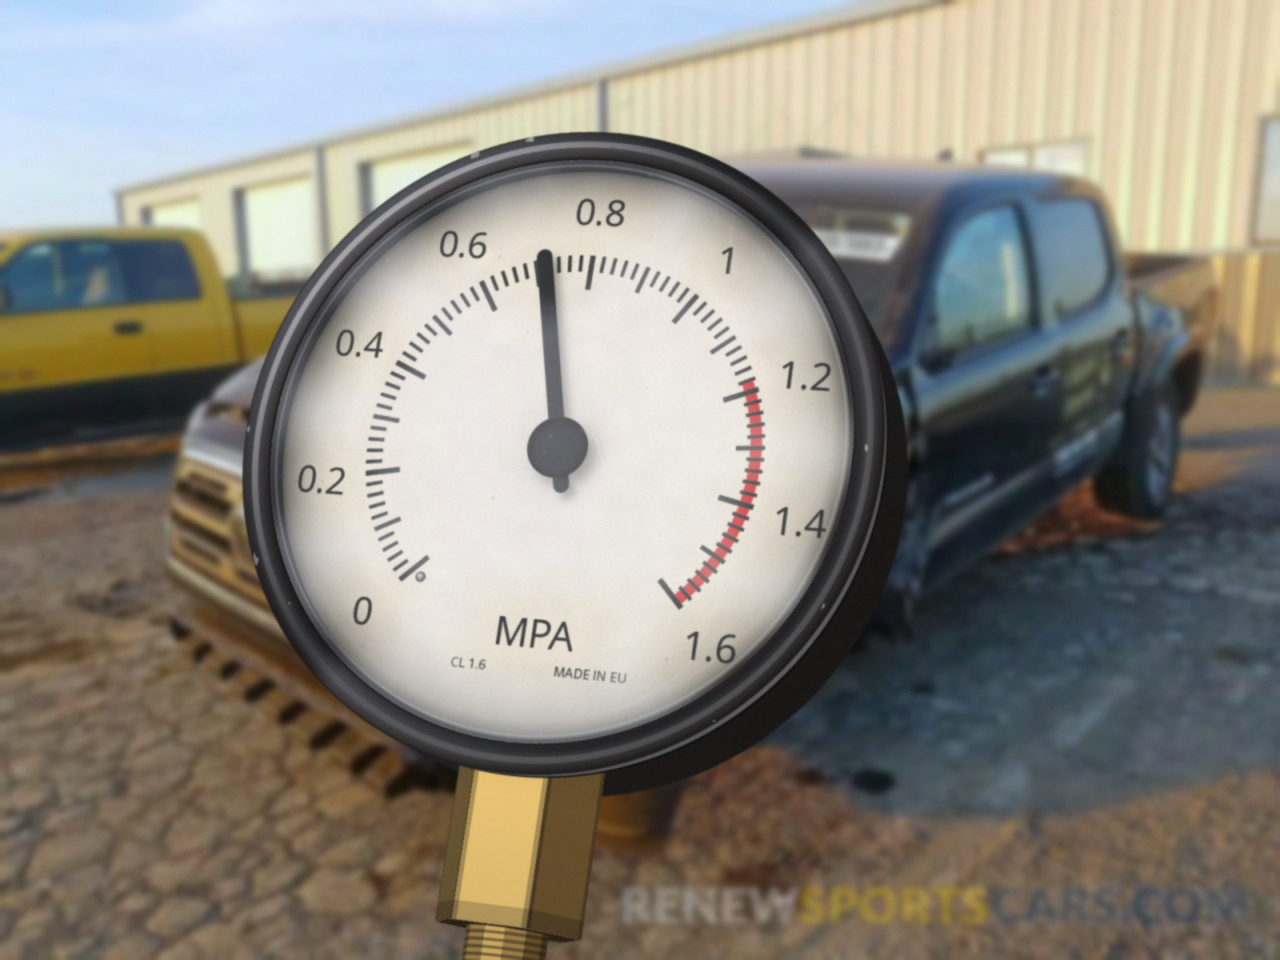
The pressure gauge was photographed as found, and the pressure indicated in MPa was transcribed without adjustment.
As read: 0.72 MPa
